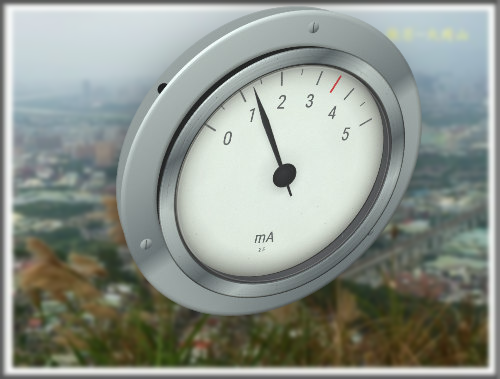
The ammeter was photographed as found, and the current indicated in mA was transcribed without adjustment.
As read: 1.25 mA
